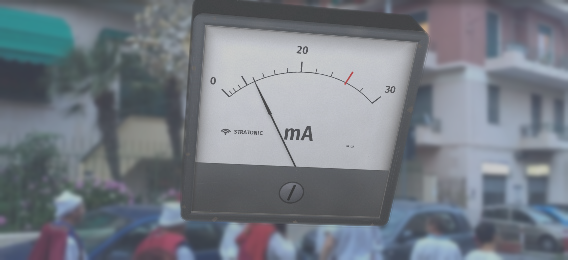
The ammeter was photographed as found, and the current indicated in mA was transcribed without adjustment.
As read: 12 mA
